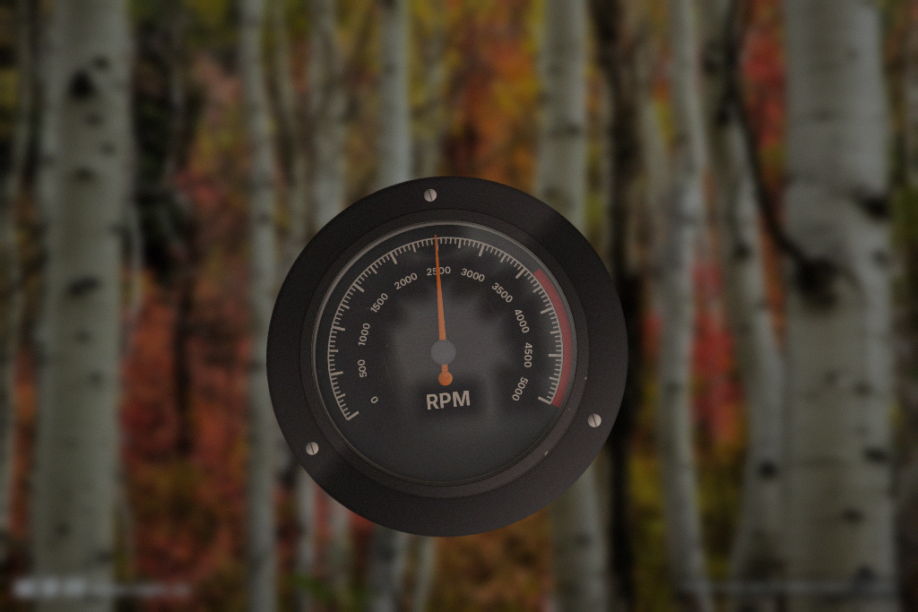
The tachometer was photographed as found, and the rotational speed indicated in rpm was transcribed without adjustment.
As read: 2500 rpm
